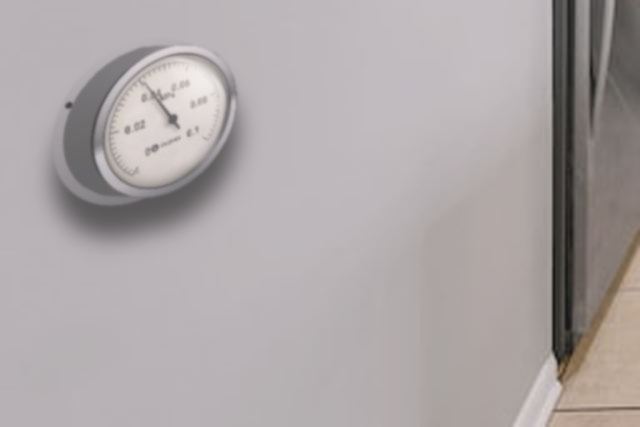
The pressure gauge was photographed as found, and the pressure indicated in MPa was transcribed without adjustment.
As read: 0.04 MPa
